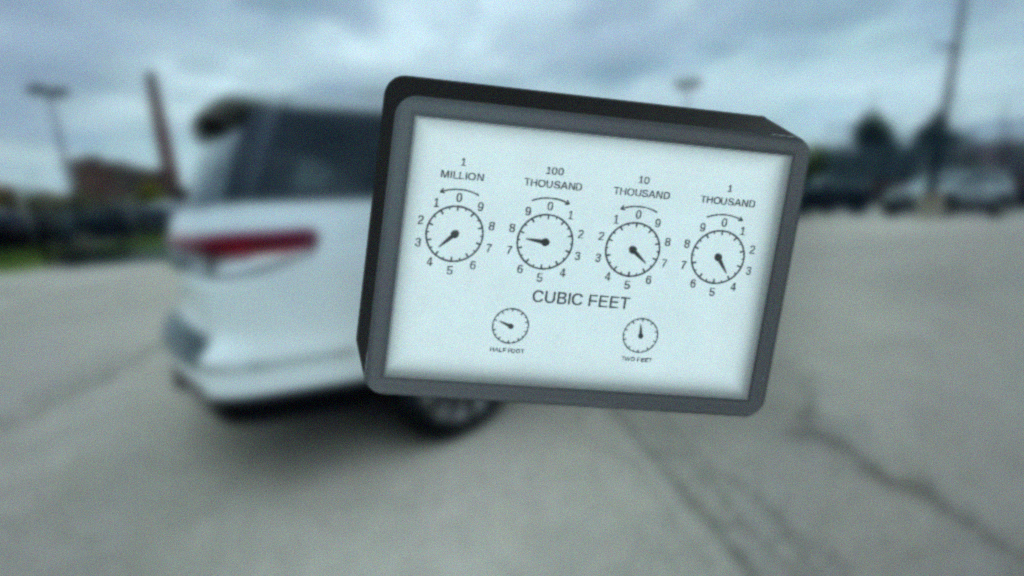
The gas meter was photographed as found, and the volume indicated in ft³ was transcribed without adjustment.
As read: 376400 ft³
